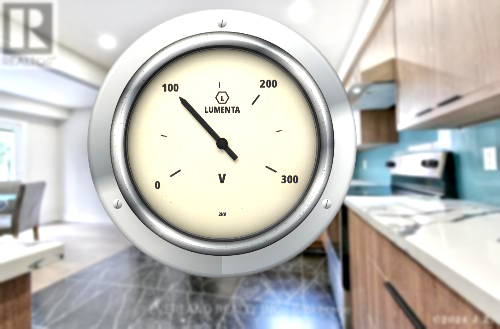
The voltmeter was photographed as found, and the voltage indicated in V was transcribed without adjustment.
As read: 100 V
